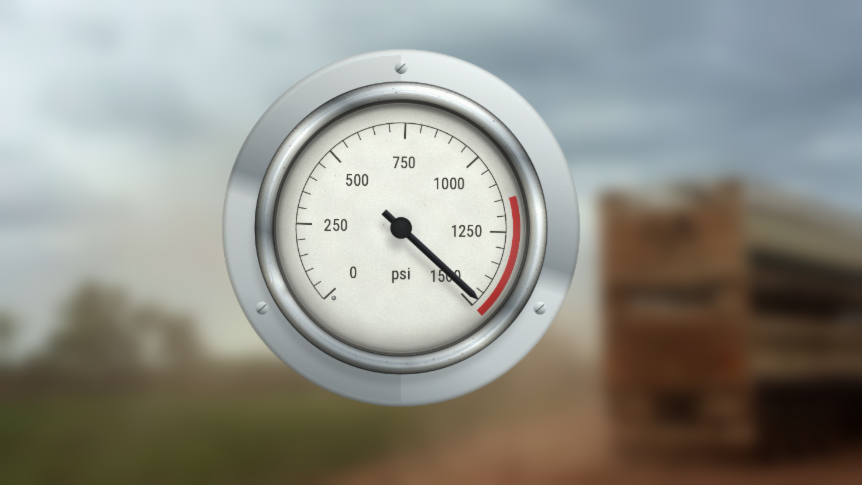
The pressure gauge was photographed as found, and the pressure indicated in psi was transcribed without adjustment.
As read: 1475 psi
